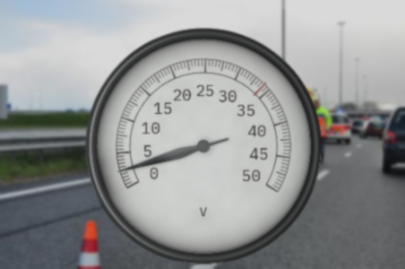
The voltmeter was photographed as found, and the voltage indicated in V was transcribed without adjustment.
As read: 2.5 V
